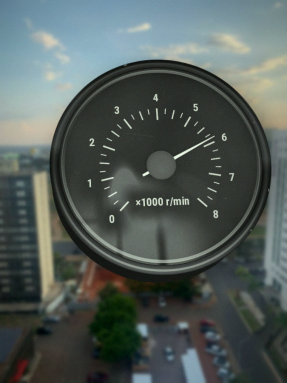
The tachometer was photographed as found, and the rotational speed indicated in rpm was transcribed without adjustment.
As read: 5875 rpm
